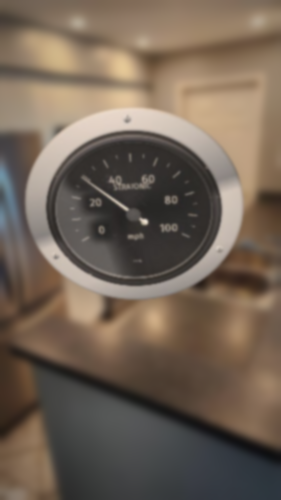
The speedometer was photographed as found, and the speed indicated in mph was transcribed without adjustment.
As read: 30 mph
